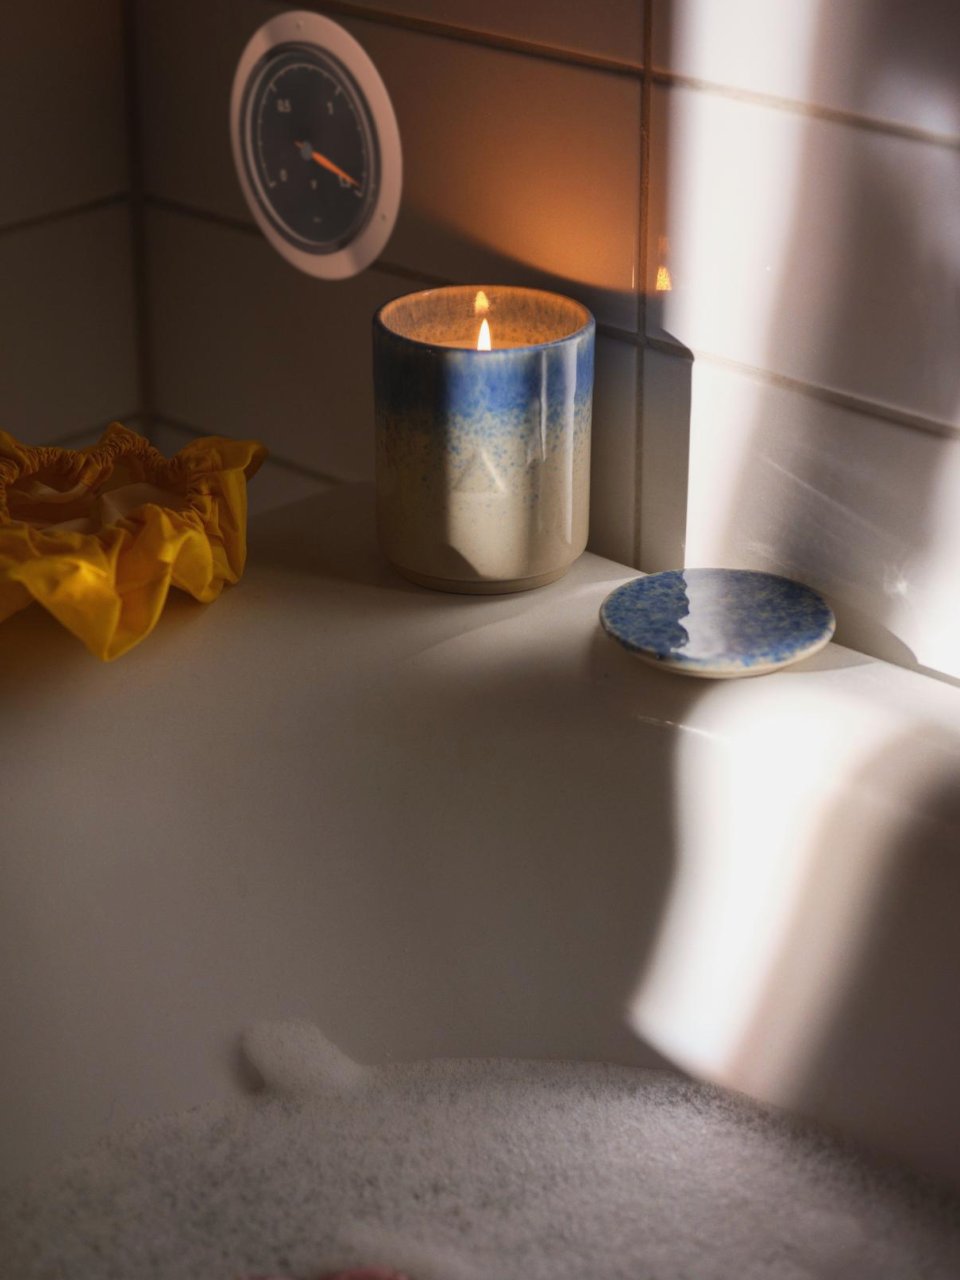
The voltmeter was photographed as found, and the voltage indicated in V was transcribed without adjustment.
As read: 1.45 V
